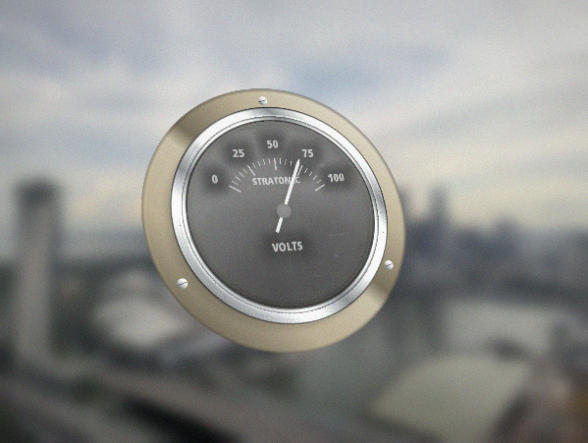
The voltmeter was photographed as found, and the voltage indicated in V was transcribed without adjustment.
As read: 70 V
